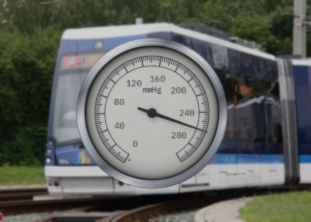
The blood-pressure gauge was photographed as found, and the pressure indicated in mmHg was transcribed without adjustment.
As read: 260 mmHg
